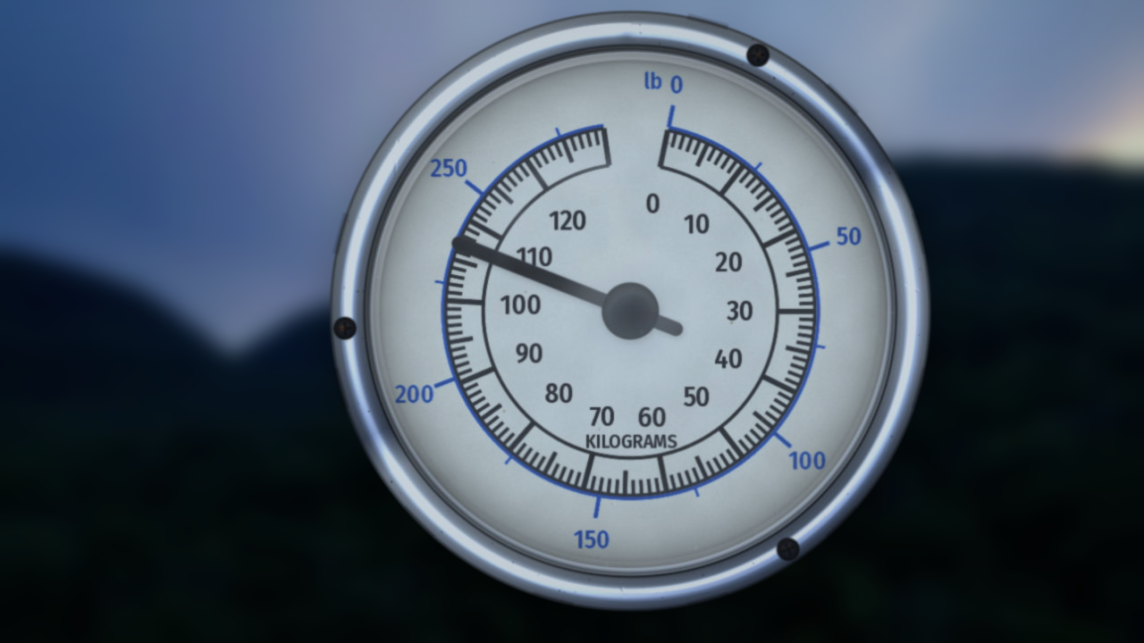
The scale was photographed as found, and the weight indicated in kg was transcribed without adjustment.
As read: 107 kg
